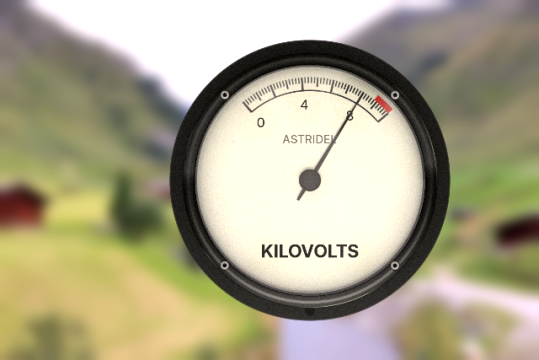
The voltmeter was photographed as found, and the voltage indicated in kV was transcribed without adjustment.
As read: 8 kV
